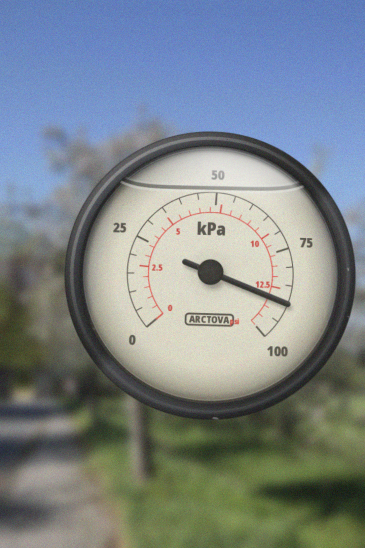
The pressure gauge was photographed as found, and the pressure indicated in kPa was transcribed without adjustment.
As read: 90 kPa
